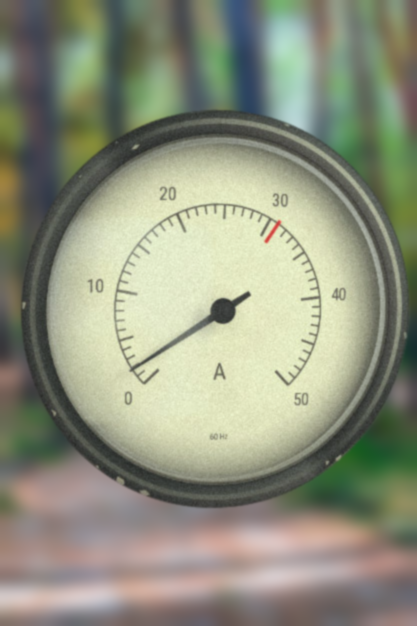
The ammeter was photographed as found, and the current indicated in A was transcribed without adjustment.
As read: 2 A
